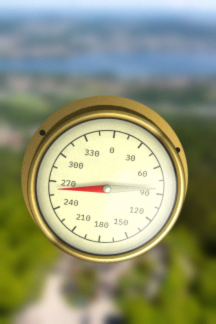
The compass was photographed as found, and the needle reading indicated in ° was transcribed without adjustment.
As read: 262.5 °
